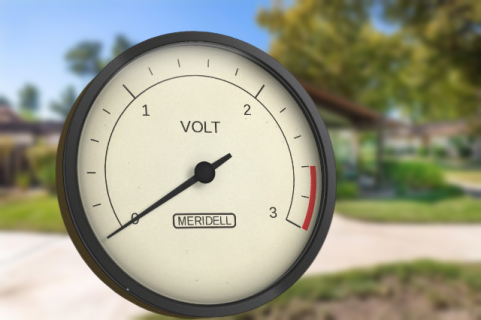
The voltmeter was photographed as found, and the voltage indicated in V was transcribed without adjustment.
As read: 0 V
